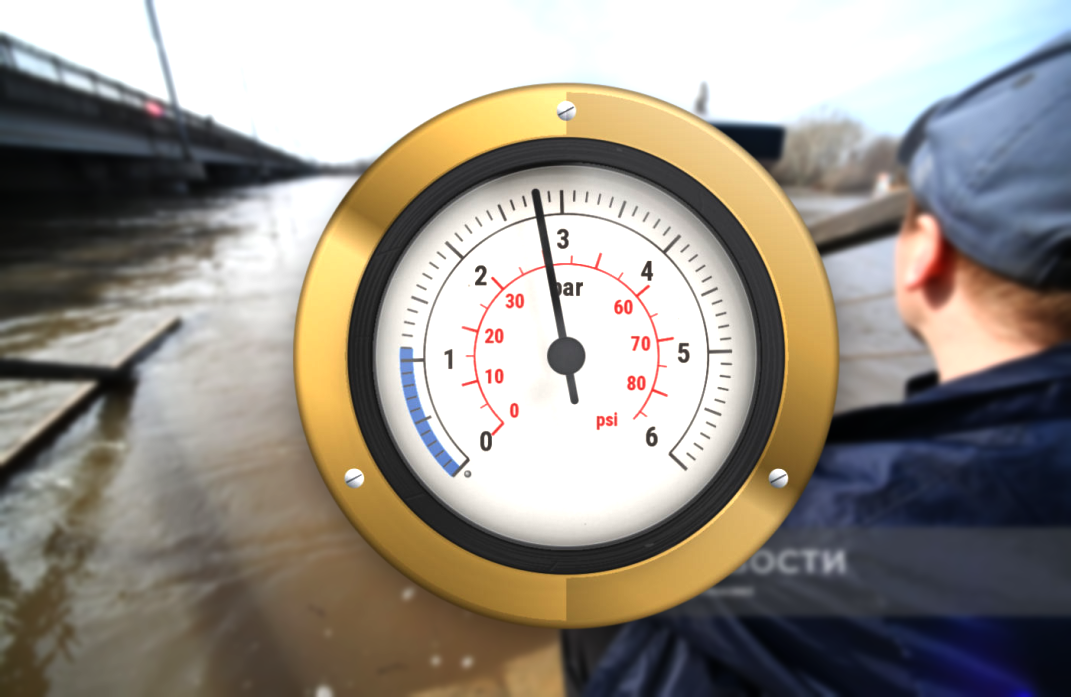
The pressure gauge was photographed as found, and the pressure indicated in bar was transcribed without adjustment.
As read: 2.8 bar
